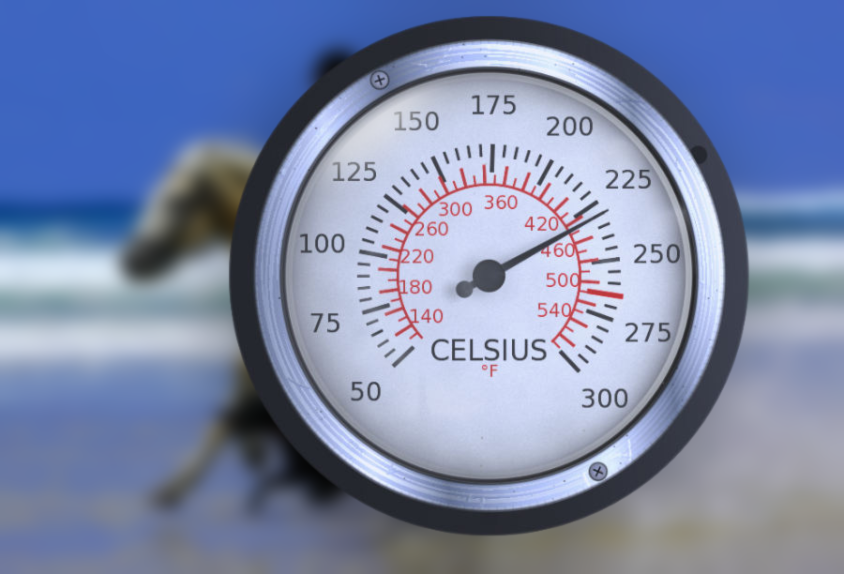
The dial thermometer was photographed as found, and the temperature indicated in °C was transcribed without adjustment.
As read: 230 °C
